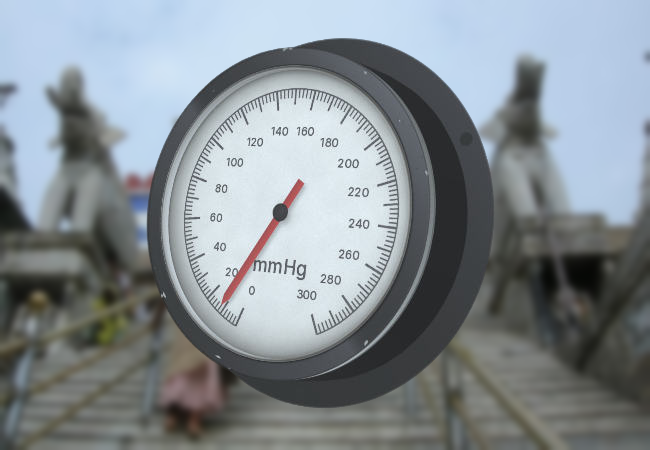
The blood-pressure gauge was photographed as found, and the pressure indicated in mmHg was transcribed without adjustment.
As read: 10 mmHg
